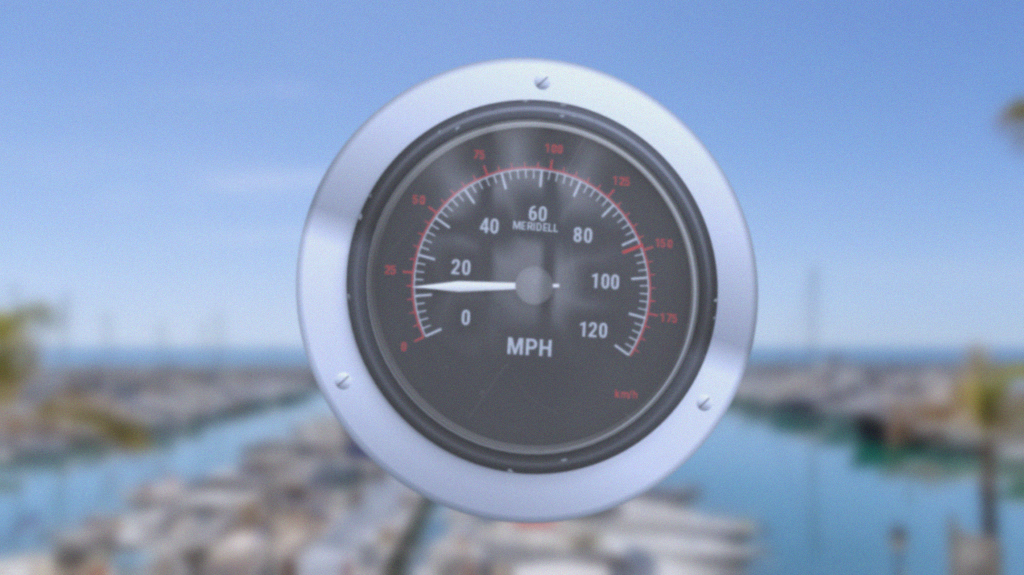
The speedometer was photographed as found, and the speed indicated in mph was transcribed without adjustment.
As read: 12 mph
